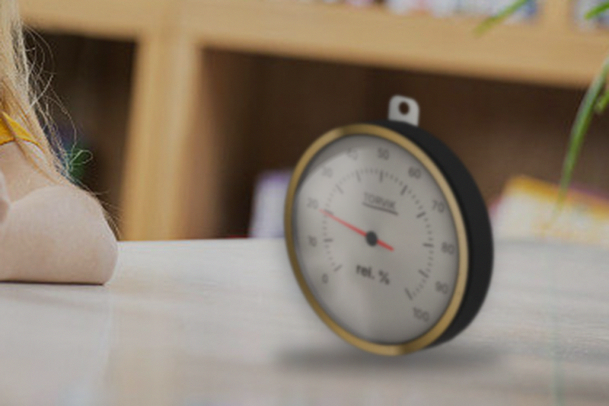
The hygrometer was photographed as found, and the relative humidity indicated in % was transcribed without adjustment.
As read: 20 %
